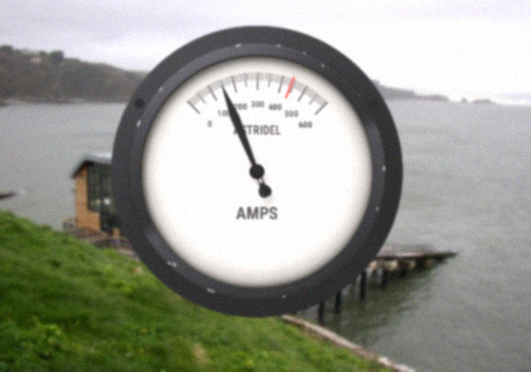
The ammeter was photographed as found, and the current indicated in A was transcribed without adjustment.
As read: 150 A
